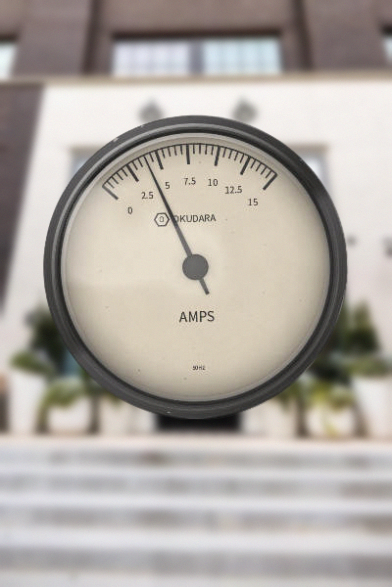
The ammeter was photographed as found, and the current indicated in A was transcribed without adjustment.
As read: 4 A
